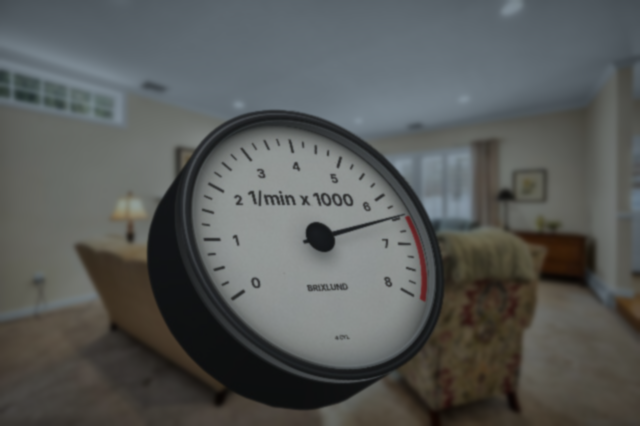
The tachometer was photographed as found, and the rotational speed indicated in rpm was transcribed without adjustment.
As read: 6500 rpm
